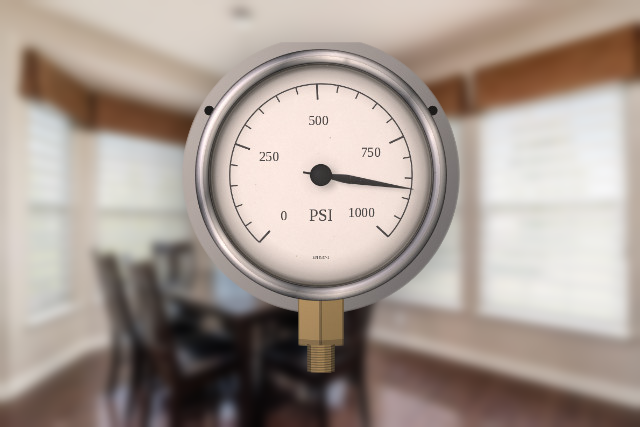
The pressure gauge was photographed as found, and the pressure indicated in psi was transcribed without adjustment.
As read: 875 psi
